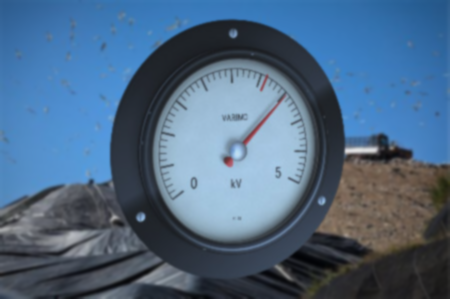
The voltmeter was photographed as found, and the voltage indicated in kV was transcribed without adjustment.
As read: 3.5 kV
